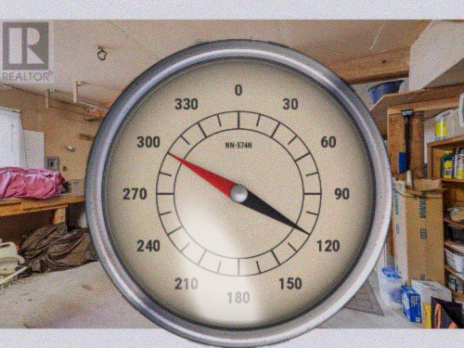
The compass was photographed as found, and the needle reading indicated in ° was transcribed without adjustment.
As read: 300 °
